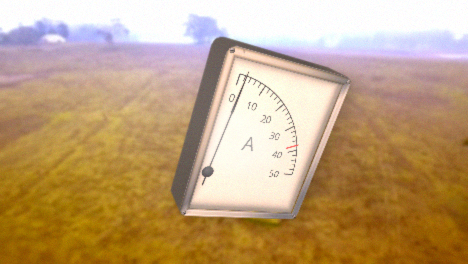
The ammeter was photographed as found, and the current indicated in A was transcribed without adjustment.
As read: 2 A
